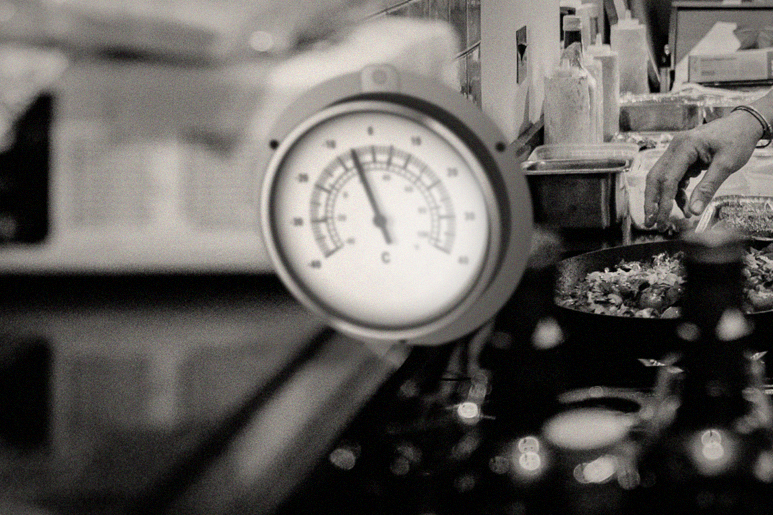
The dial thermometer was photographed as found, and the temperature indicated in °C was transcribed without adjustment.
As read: -5 °C
